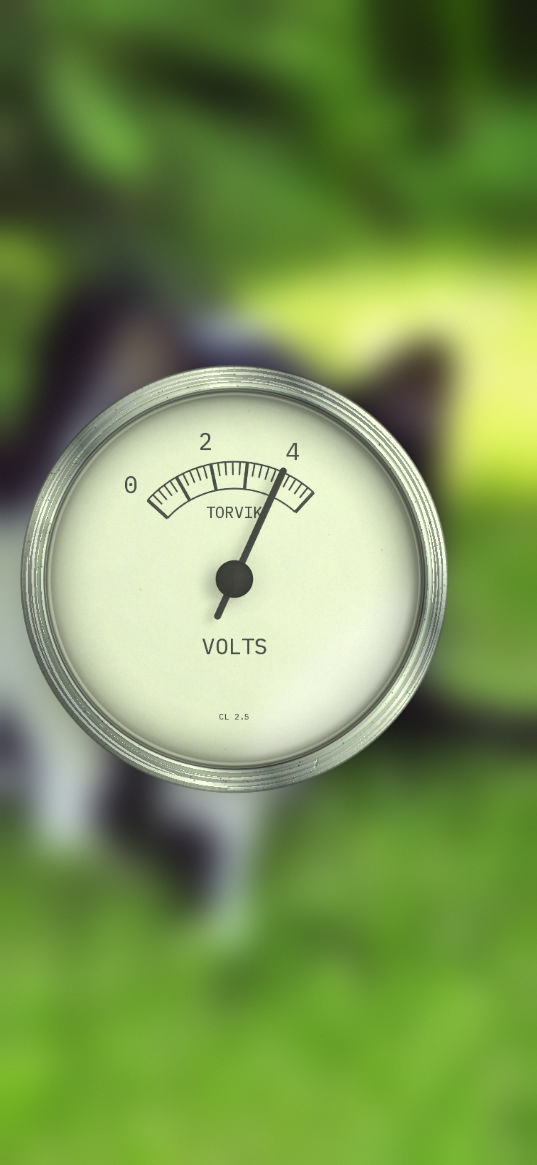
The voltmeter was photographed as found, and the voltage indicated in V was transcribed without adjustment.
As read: 4 V
